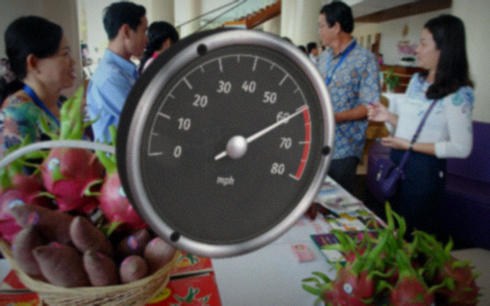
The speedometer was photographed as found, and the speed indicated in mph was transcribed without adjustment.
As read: 60 mph
